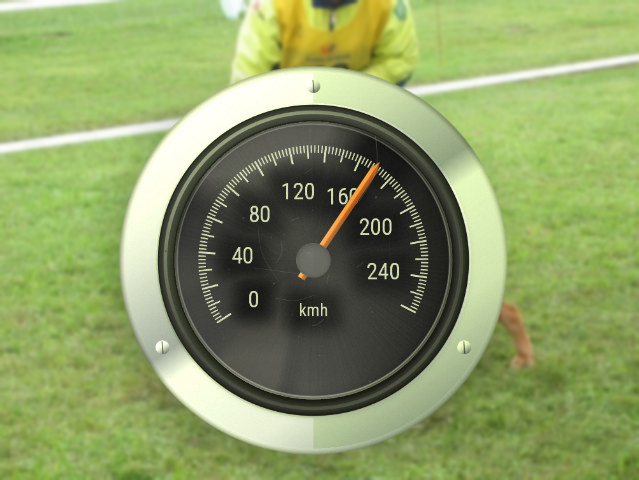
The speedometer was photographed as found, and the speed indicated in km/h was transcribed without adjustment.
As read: 170 km/h
